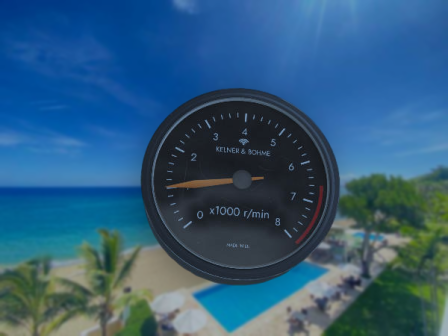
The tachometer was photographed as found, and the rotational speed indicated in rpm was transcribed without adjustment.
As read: 1000 rpm
